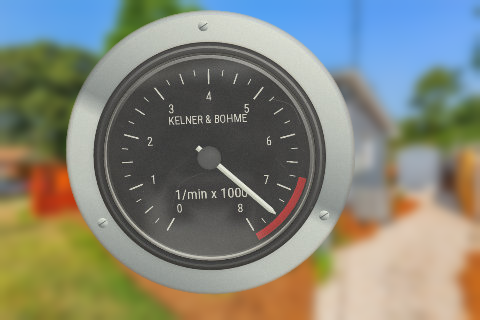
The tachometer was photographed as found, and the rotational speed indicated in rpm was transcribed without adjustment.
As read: 7500 rpm
